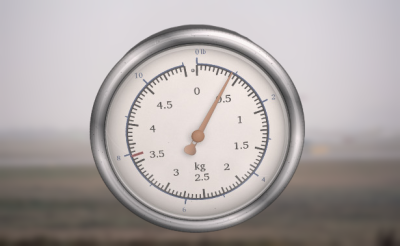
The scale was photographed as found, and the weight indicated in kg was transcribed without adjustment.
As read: 0.4 kg
